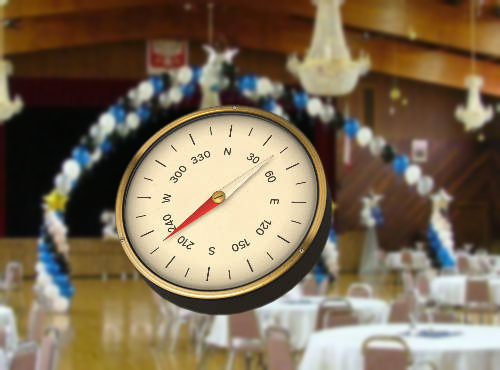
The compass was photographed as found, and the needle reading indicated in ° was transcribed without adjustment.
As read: 225 °
